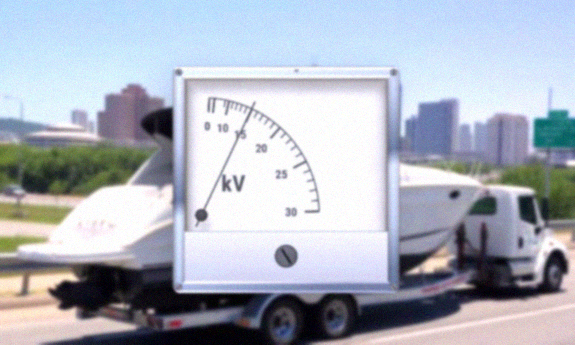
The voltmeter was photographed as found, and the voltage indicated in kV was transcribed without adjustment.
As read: 15 kV
